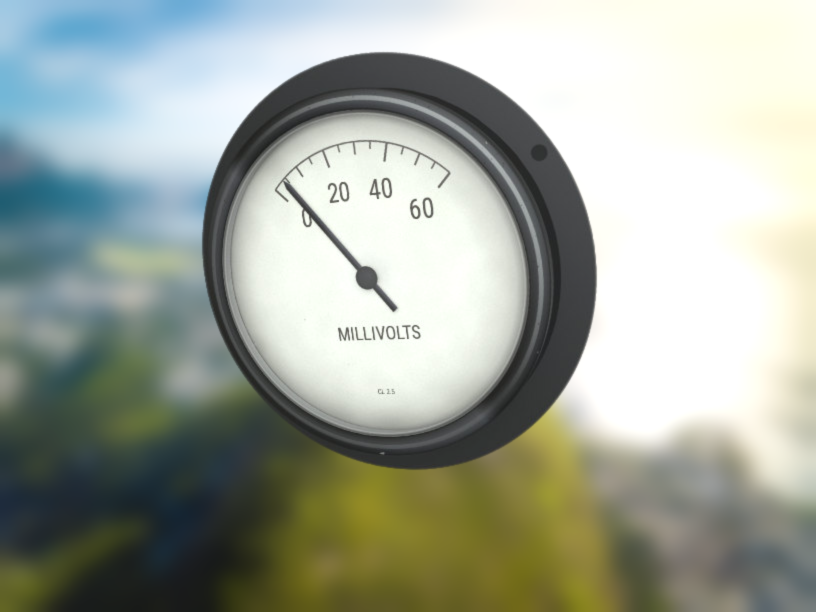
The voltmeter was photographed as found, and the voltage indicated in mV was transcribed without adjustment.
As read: 5 mV
